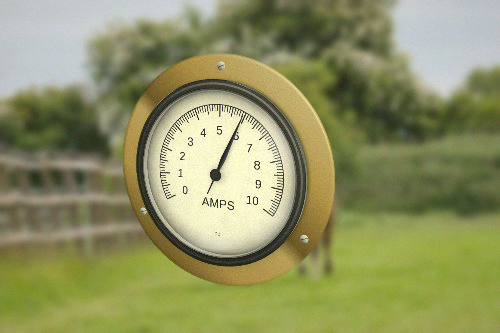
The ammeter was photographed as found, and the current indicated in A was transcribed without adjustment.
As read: 6 A
